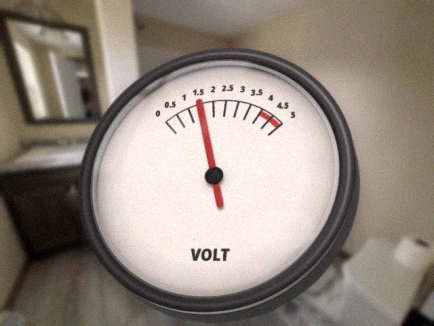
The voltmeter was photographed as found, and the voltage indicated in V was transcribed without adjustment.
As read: 1.5 V
